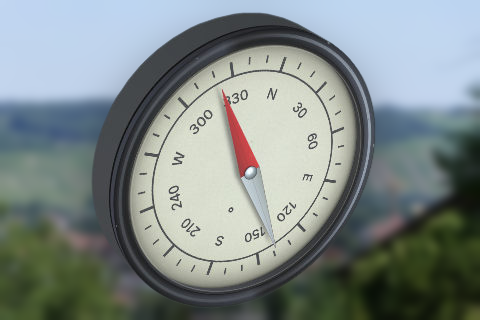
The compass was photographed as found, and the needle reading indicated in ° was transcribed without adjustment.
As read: 320 °
